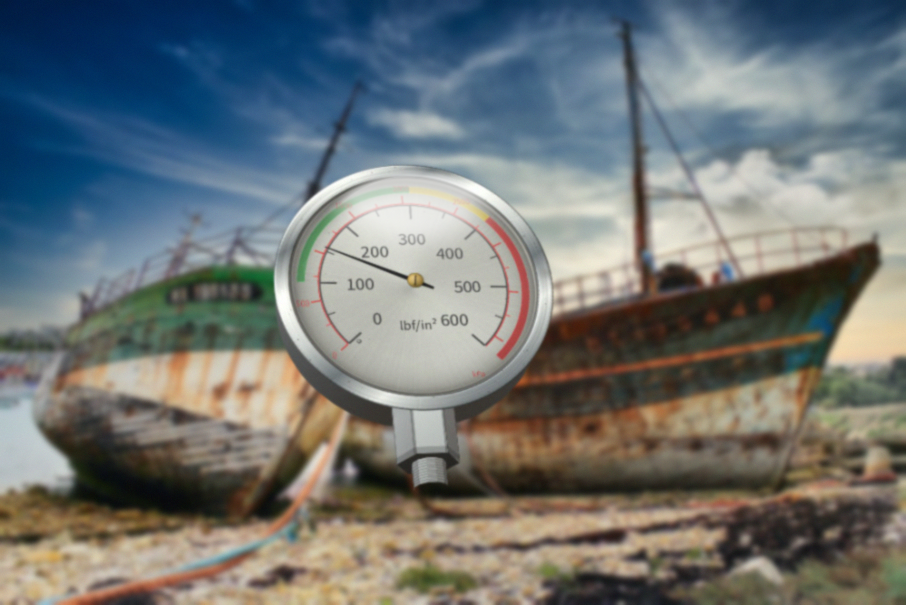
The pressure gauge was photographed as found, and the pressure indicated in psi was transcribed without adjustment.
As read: 150 psi
